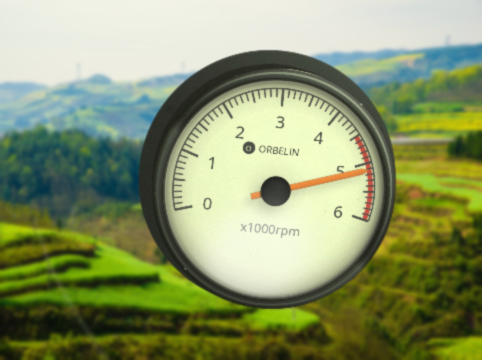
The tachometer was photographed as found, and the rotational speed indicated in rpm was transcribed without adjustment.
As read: 5100 rpm
